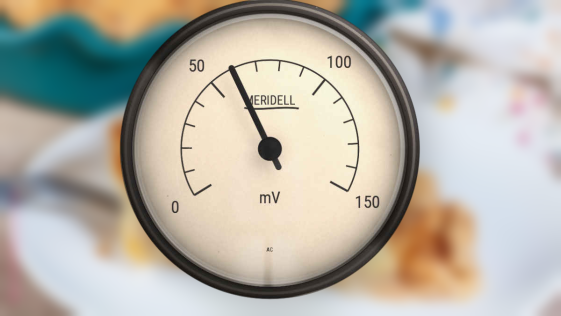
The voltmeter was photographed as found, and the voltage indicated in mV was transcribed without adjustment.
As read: 60 mV
